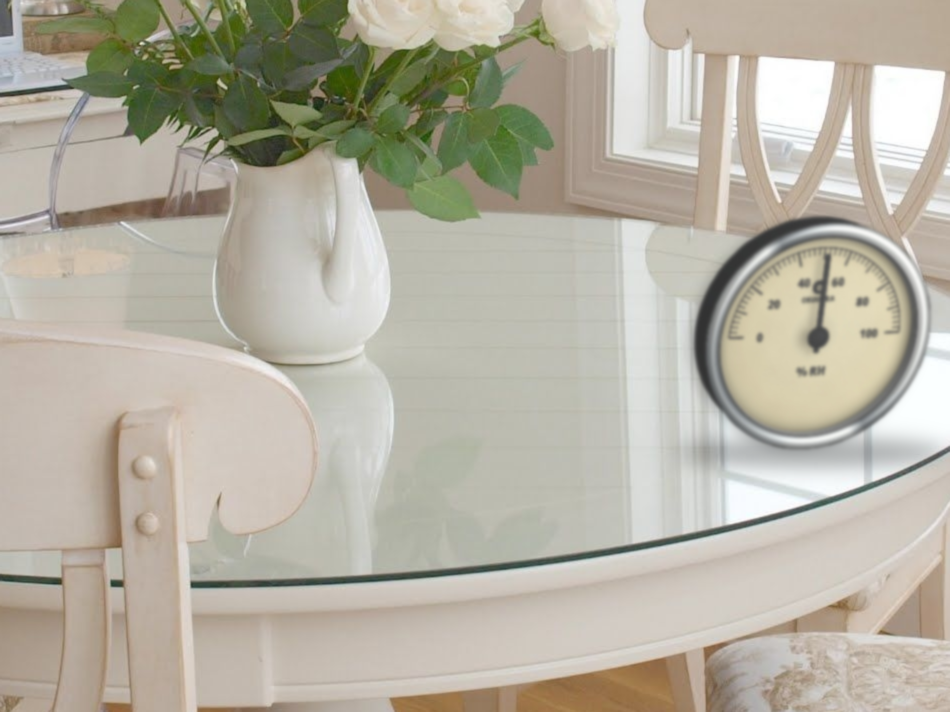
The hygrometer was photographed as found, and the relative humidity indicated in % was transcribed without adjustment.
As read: 50 %
